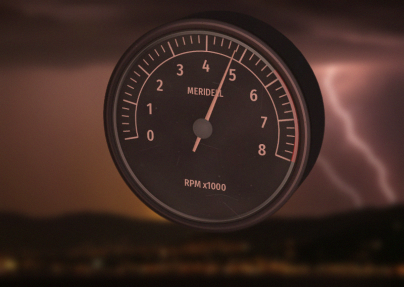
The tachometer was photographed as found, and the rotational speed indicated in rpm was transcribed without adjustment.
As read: 4800 rpm
